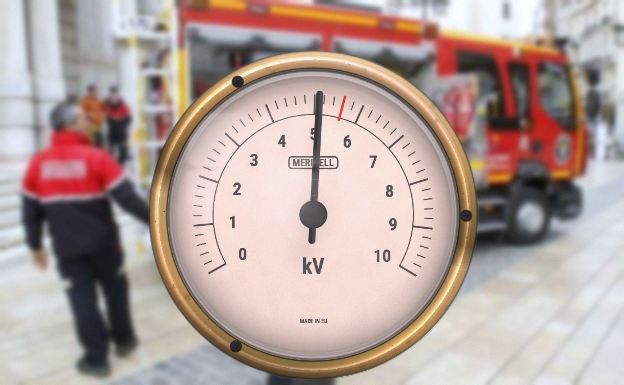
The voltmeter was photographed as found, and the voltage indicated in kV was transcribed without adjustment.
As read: 5.1 kV
